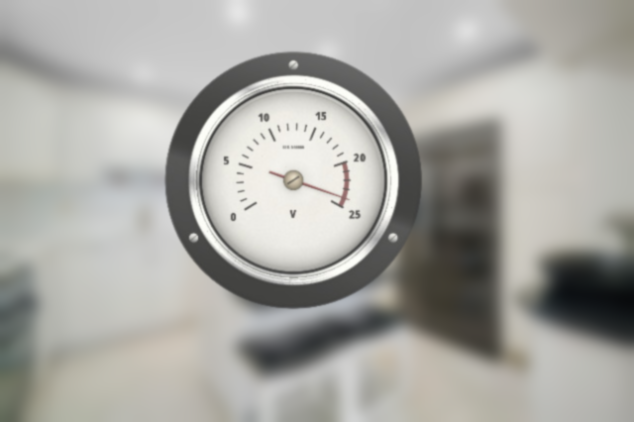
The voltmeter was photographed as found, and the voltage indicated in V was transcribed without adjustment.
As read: 24 V
